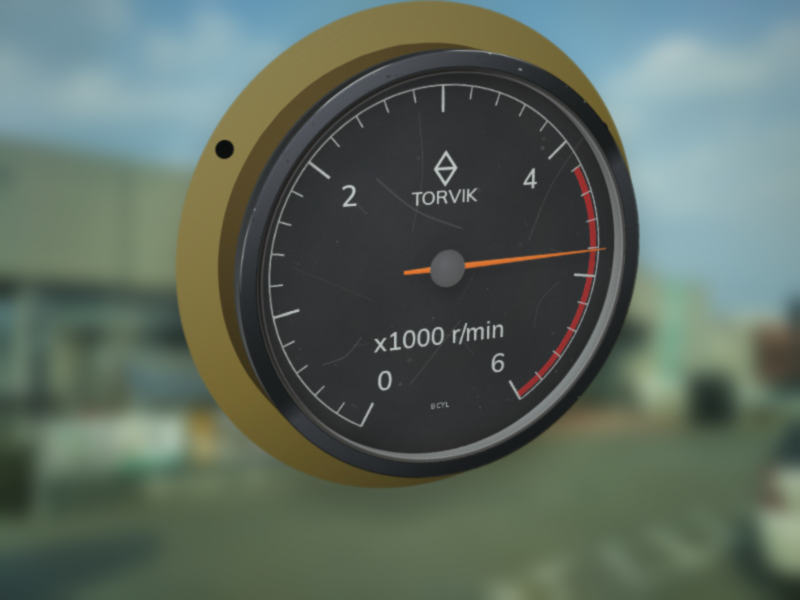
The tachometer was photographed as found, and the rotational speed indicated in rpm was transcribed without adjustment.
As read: 4800 rpm
